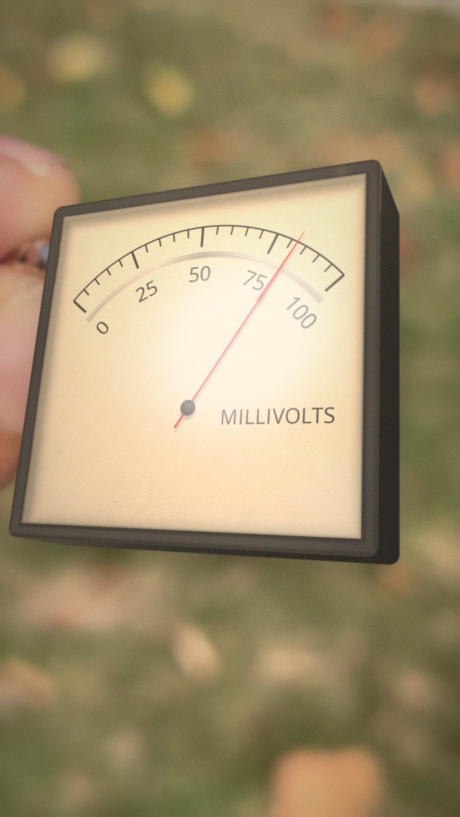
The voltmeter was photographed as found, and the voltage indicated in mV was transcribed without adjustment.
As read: 82.5 mV
